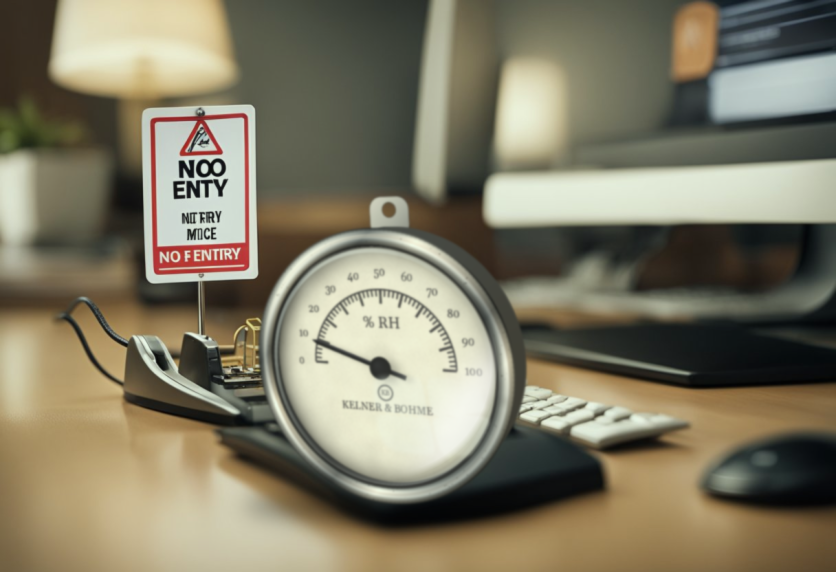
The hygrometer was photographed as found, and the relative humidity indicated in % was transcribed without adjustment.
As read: 10 %
